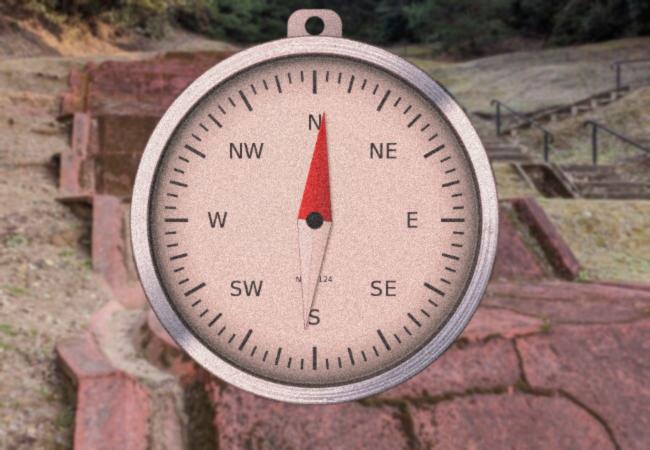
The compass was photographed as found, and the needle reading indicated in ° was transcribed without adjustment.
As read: 5 °
